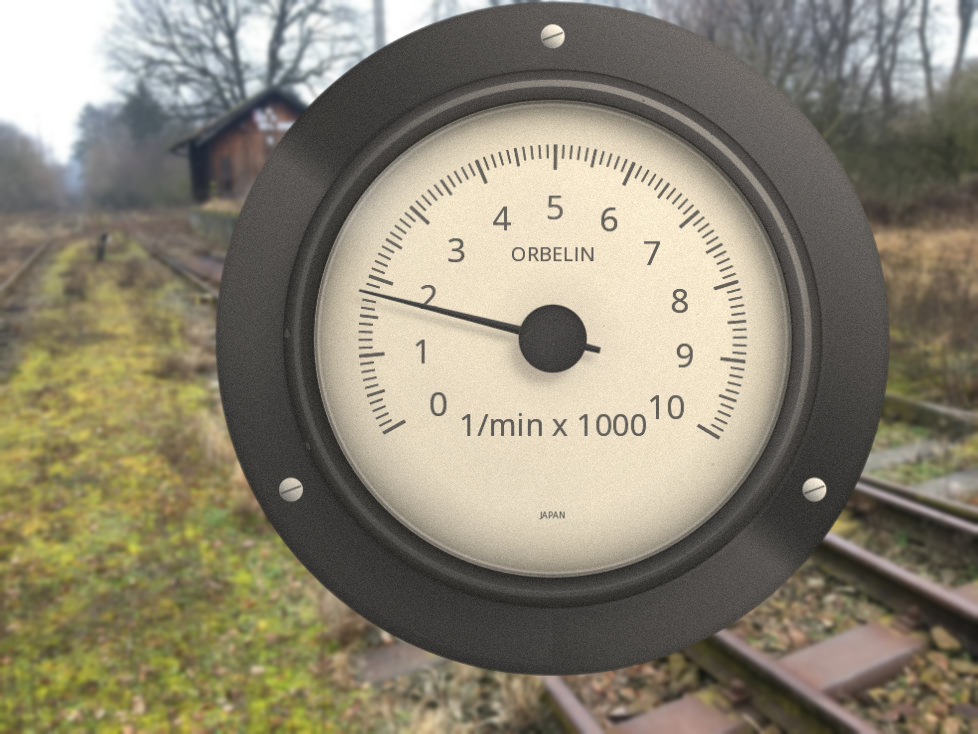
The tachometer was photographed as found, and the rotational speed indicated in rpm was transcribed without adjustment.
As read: 1800 rpm
